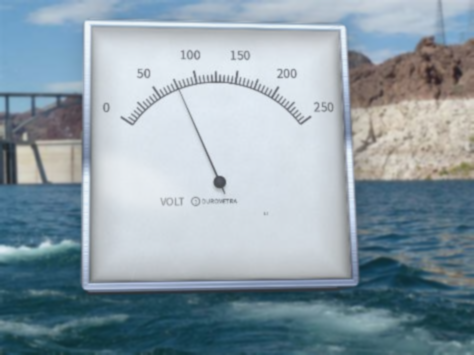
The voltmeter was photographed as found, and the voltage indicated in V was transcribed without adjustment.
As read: 75 V
